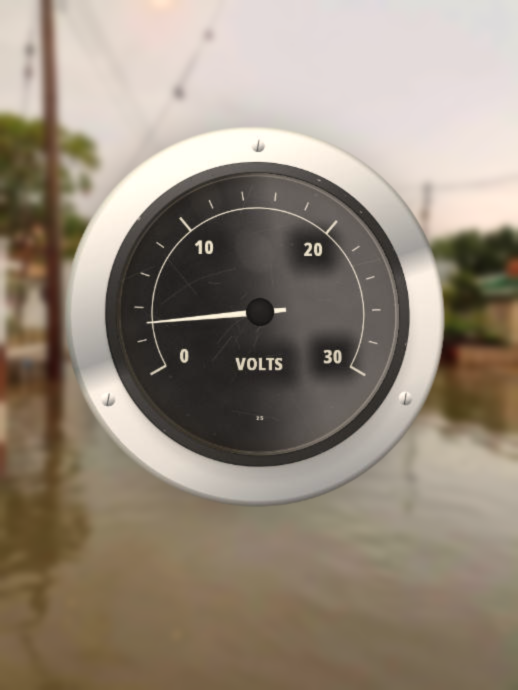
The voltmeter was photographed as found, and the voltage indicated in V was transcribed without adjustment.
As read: 3 V
